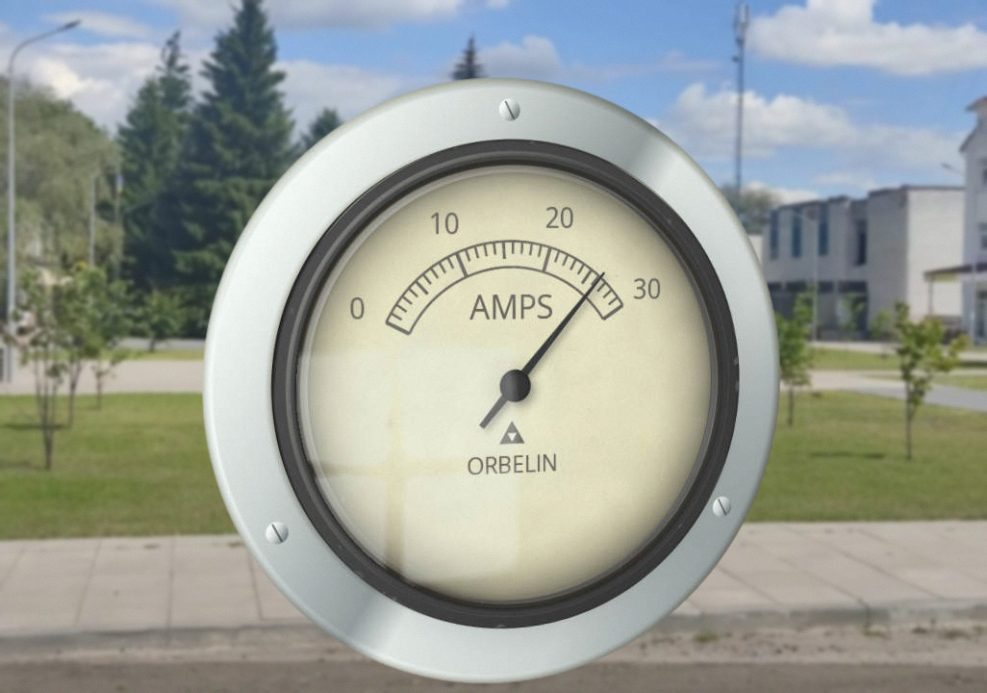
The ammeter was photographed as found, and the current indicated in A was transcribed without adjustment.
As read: 26 A
